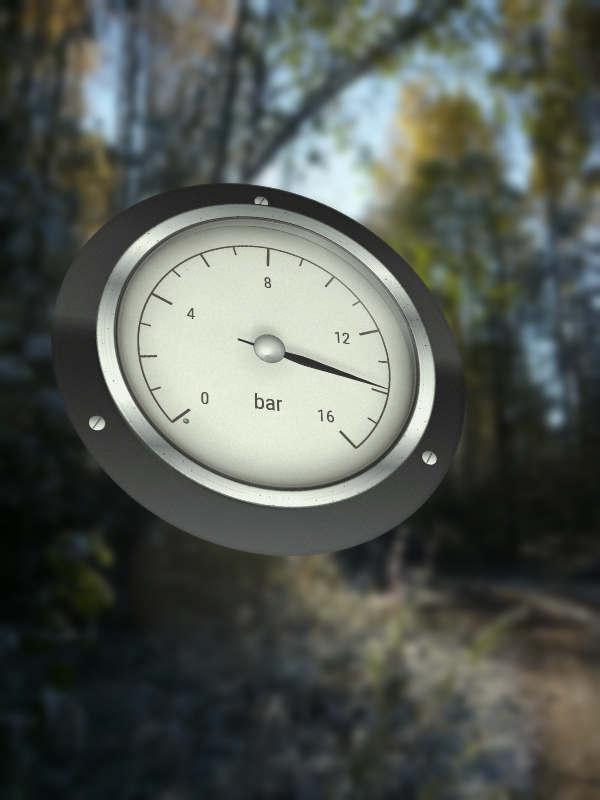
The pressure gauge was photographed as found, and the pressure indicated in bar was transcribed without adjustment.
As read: 14 bar
